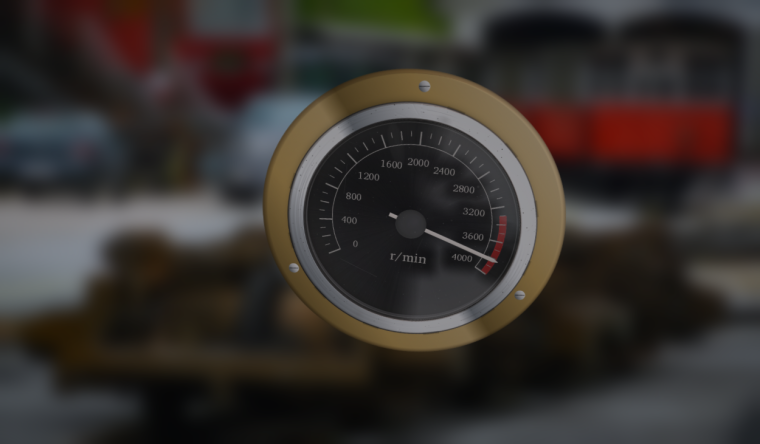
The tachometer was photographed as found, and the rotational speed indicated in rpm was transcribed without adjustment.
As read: 3800 rpm
